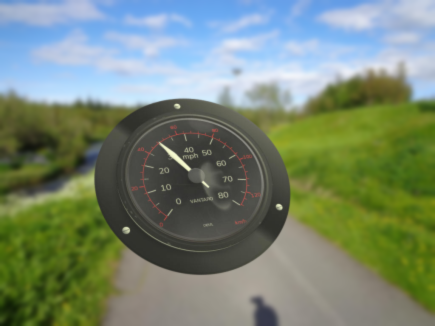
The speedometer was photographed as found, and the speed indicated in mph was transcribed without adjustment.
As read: 30 mph
